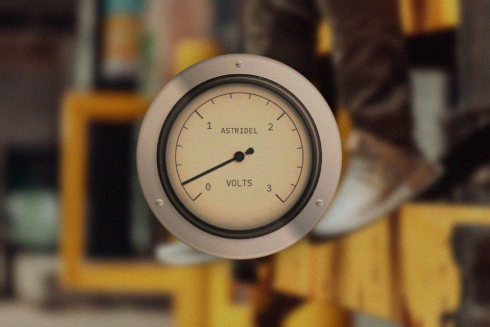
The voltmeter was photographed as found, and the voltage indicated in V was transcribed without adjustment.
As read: 0.2 V
